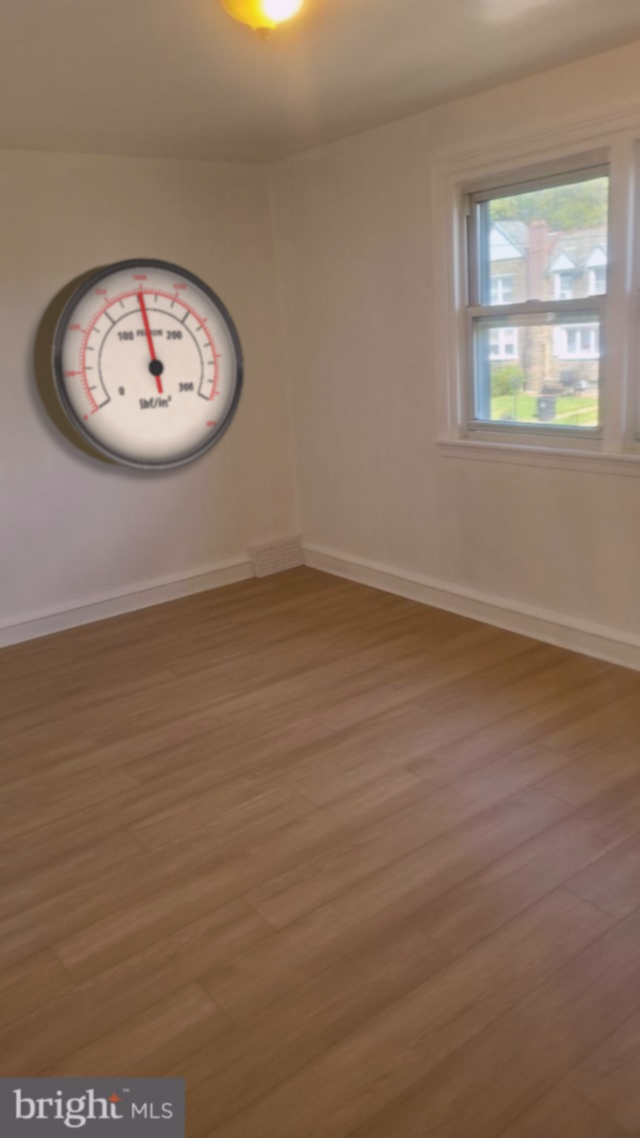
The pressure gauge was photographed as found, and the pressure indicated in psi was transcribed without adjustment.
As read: 140 psi
